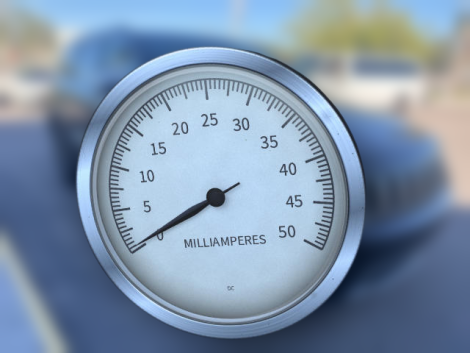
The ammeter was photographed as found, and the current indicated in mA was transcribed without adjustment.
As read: 0.5 mA
